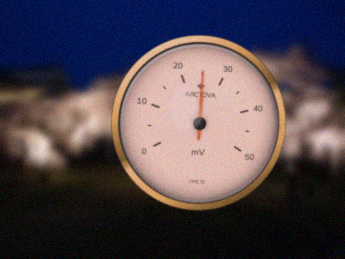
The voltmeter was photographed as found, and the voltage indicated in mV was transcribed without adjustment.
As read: 25 mV
